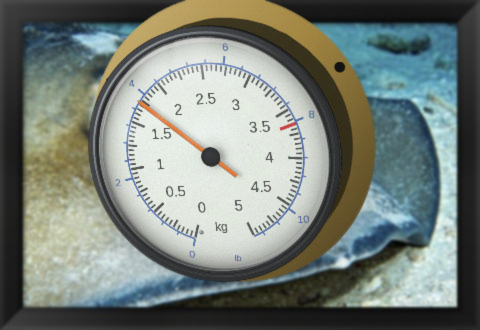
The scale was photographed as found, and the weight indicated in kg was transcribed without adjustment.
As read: 1.75 kg
